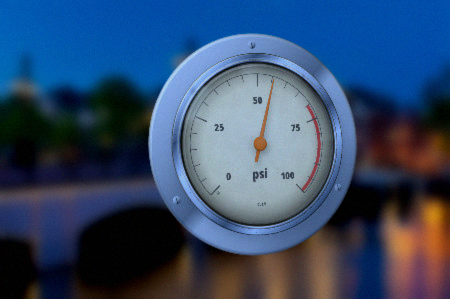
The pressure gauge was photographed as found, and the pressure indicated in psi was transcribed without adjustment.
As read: 55 psi
